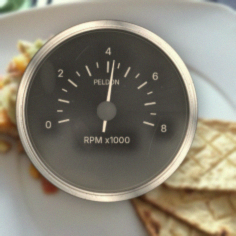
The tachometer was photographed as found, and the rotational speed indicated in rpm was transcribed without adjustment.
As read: 4250 rpm
